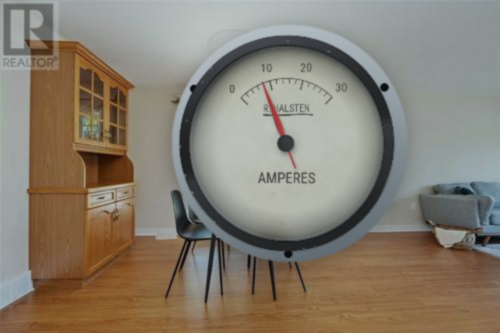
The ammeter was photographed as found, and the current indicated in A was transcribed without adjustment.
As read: 8 A
